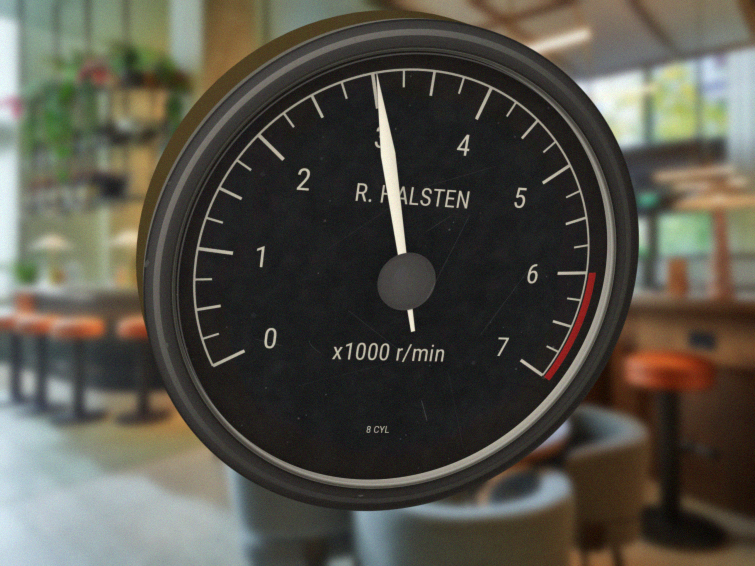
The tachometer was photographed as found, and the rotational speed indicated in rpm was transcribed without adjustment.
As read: 3000 rpm
